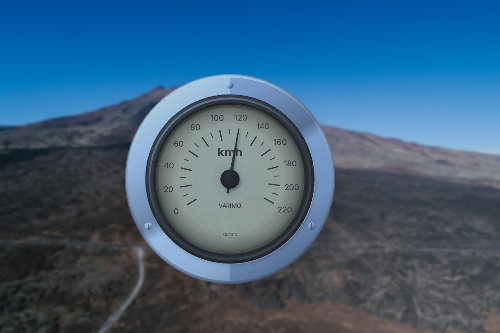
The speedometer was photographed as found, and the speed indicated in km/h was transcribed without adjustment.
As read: 120 km/h
